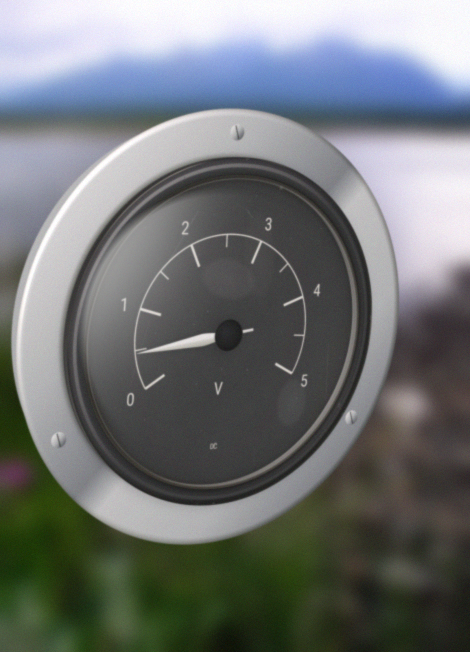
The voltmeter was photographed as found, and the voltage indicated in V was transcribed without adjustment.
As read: 0.5 V
